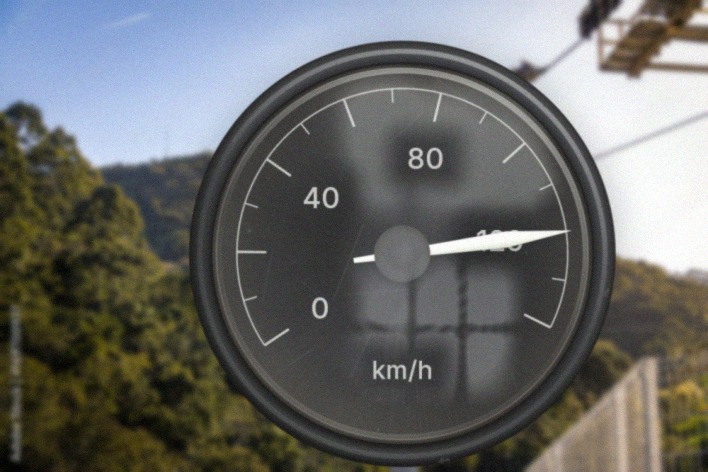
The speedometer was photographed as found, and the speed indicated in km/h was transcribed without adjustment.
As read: 120 km/h
